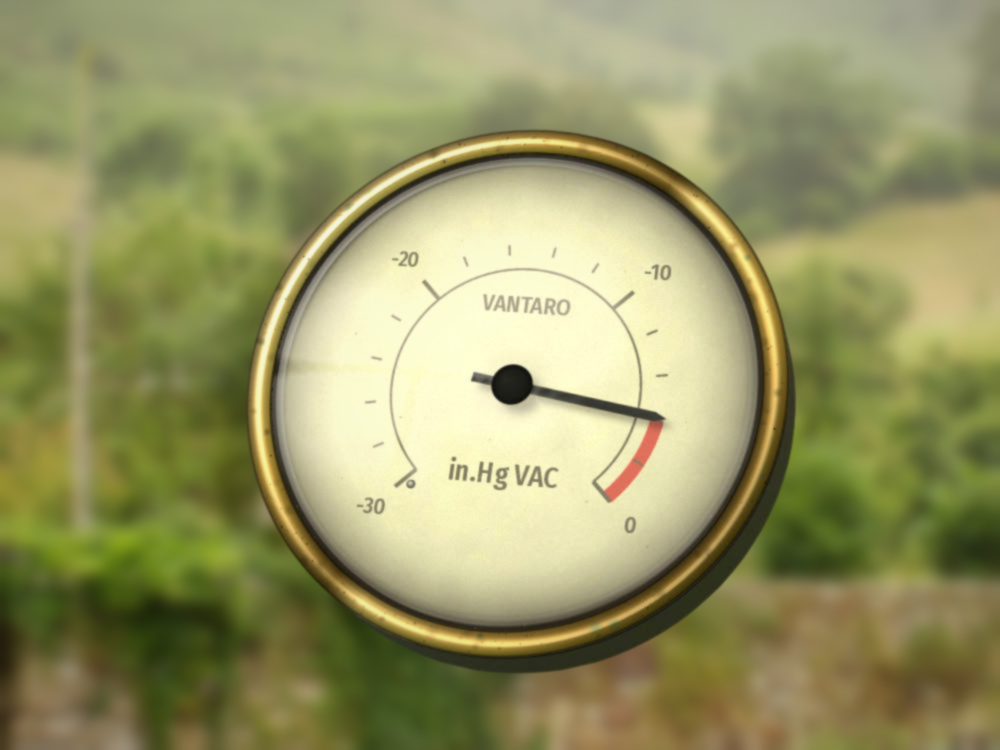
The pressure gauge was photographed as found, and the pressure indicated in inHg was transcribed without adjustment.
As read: -4 inHg
